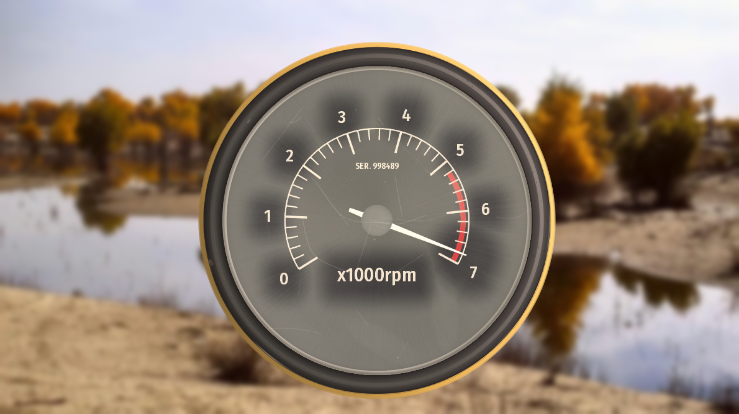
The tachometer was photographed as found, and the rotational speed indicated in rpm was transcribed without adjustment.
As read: 6800 rpm
